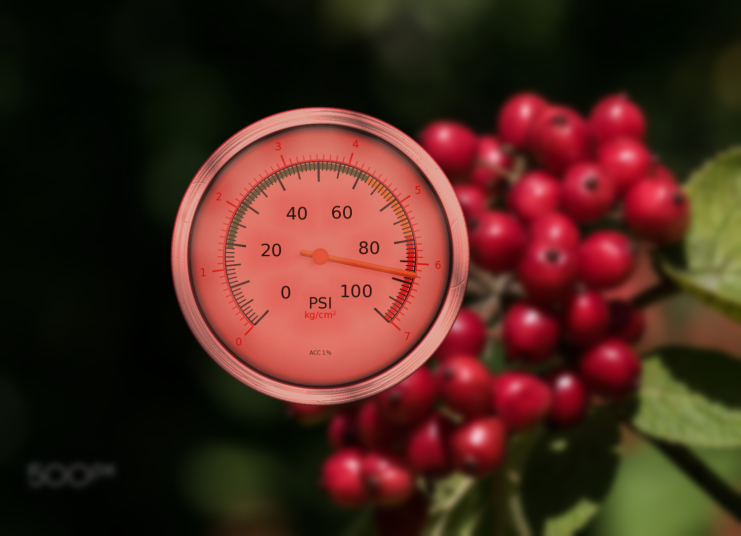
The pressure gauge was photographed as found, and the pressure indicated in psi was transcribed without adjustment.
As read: 88 psi
